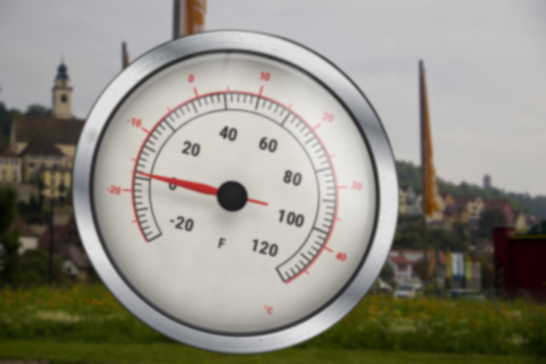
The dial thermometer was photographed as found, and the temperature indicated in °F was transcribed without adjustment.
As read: 2 °F
